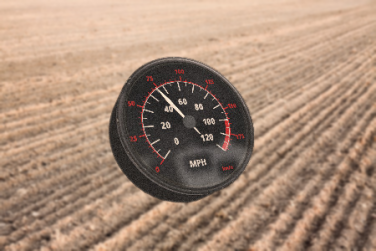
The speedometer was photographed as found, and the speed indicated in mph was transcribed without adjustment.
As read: 45 mph
